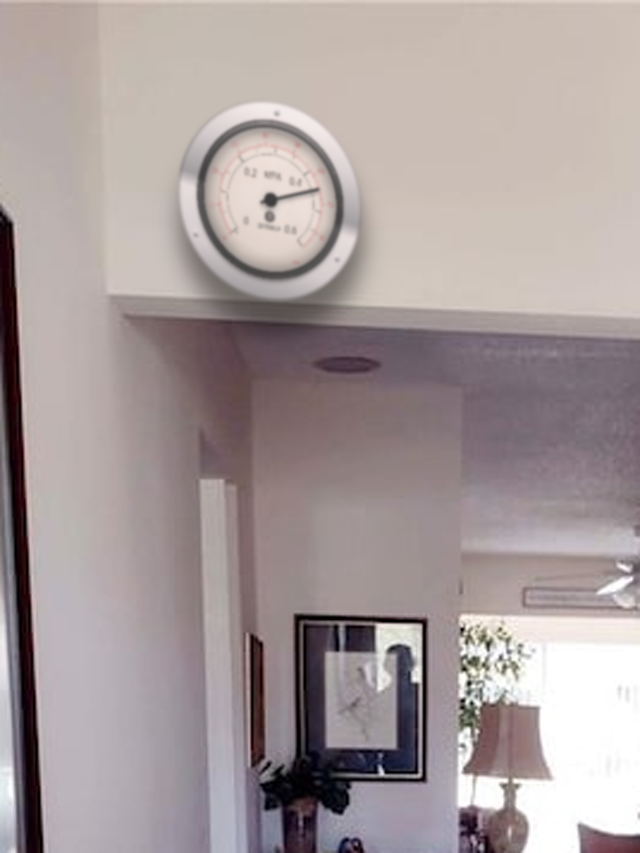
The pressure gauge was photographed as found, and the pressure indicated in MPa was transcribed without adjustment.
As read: 0.45 MPa
